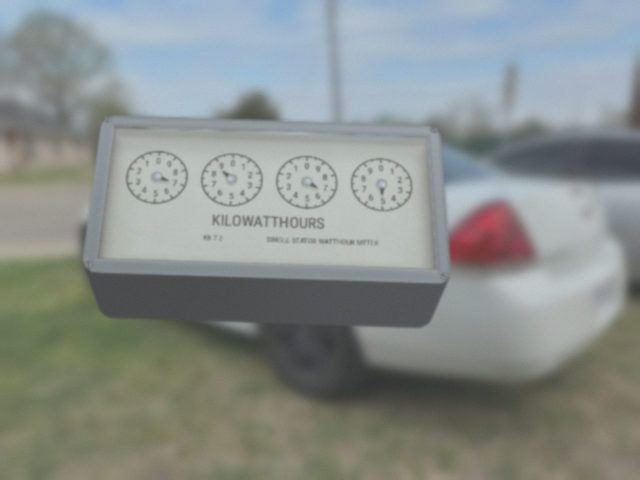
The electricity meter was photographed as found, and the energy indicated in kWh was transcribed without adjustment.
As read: 6865 kWh
